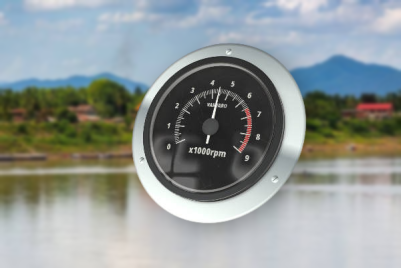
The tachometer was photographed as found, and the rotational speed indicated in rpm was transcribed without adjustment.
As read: 4500 rpm
